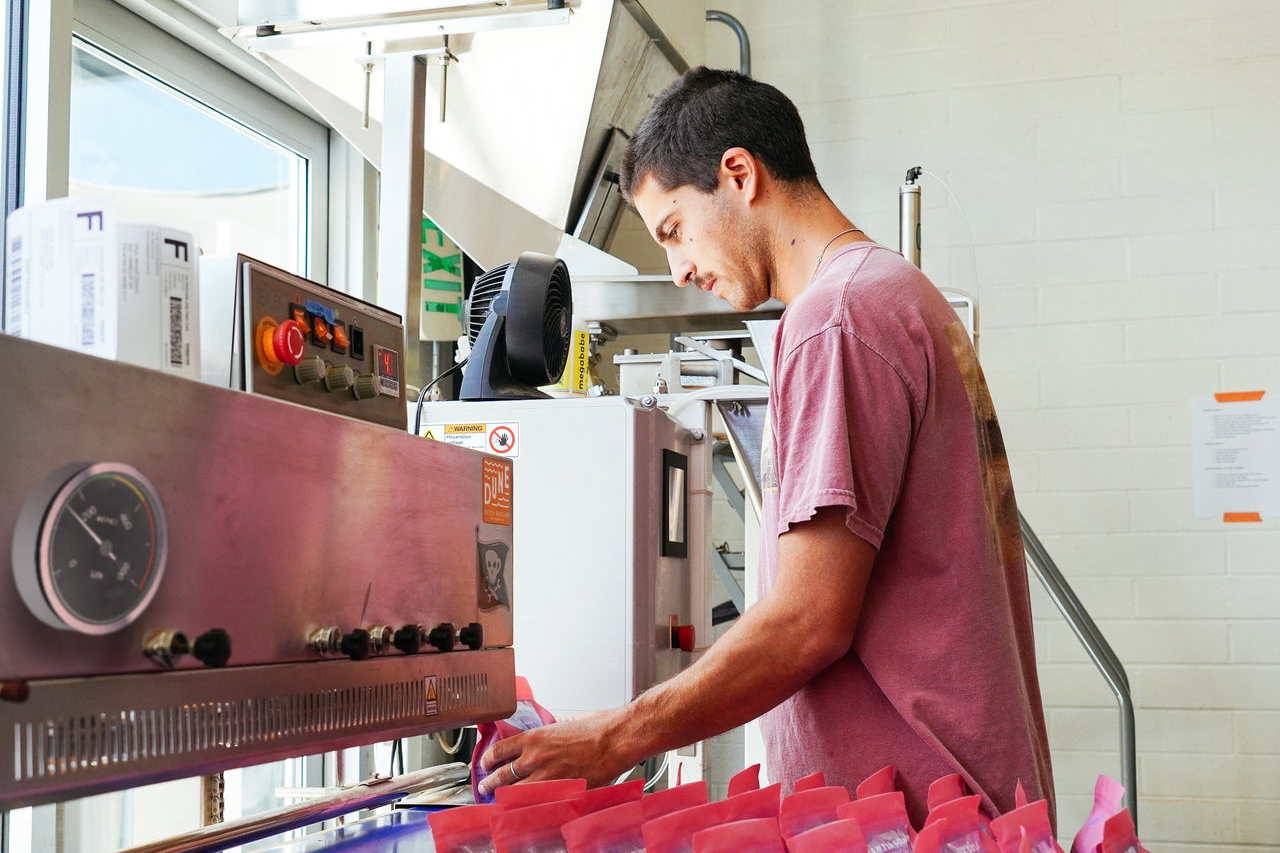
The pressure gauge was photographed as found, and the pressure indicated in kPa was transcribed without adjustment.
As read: 150 kPa
